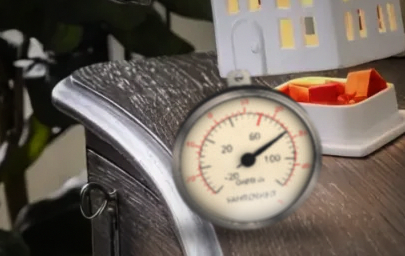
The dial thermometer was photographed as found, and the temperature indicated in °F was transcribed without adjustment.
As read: 80 °F
